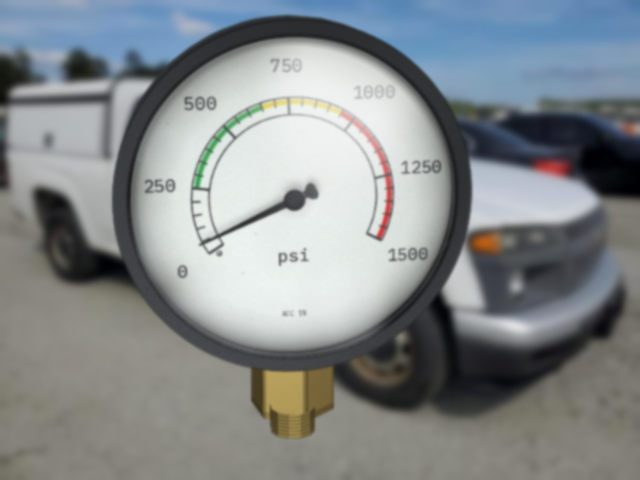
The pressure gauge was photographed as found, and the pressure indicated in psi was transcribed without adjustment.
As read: 50 psi
